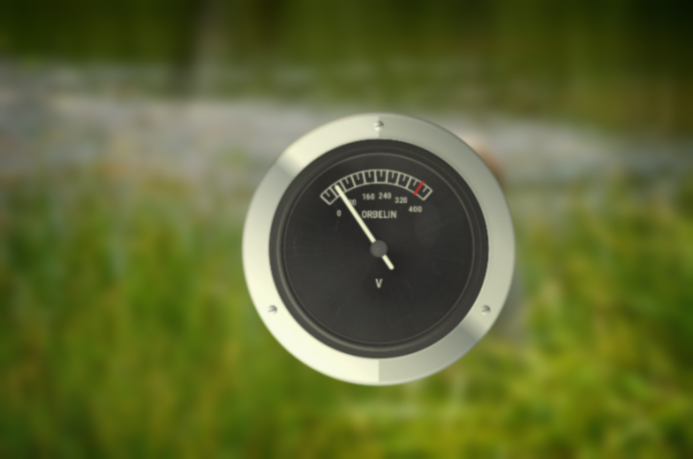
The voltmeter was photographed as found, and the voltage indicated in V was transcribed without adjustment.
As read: 60 V
